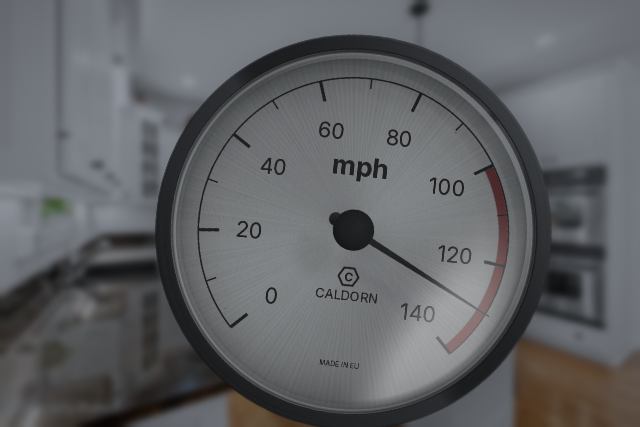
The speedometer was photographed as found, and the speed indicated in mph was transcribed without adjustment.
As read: 130 mph
